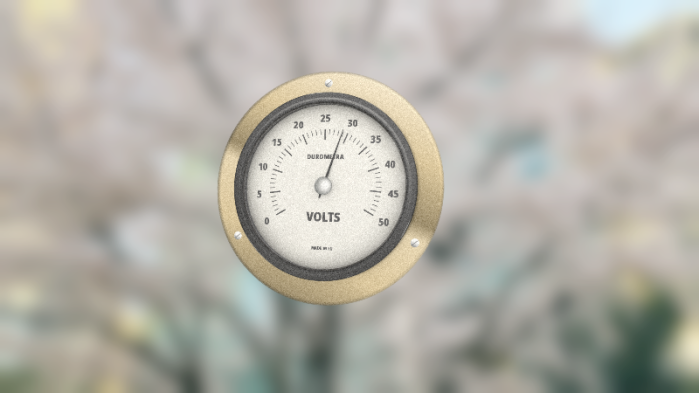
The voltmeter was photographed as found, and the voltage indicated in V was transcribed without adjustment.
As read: 29 V
